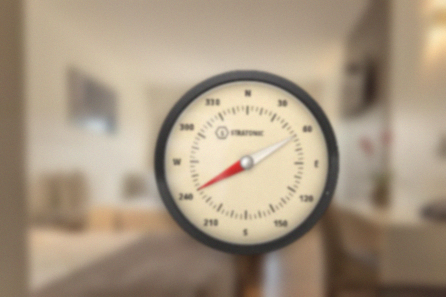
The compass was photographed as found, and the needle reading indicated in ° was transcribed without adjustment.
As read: 240 °
